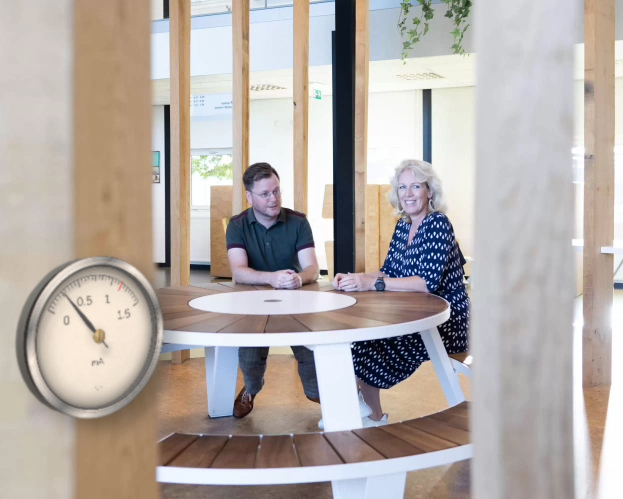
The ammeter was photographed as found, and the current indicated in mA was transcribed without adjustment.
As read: 0.25 mA
